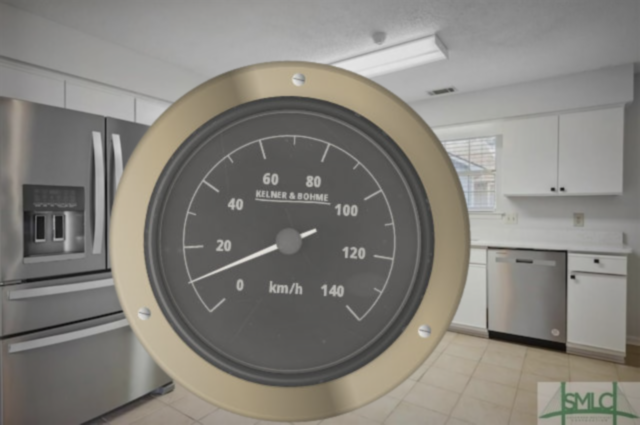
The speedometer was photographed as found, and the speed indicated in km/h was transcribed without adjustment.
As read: 10 km/h
